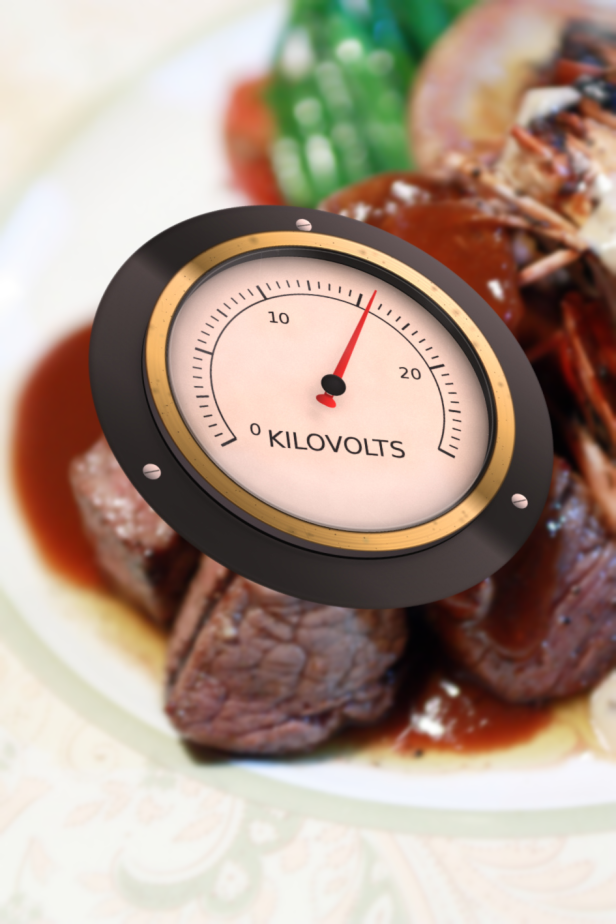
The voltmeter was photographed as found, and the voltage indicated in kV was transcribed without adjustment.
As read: 15.5 kV
